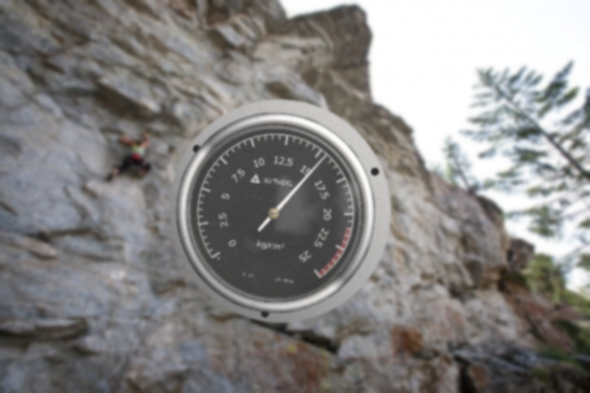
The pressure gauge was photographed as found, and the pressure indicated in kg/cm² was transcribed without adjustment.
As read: 15.5 kg/cm²
